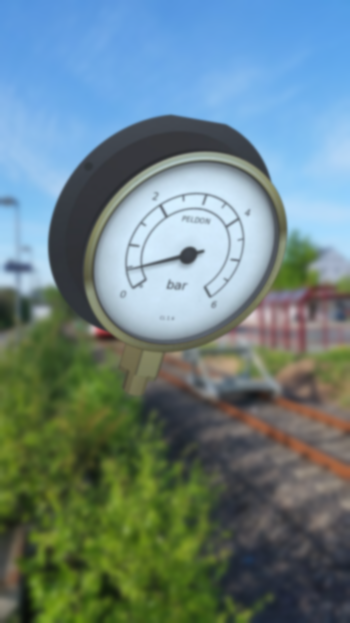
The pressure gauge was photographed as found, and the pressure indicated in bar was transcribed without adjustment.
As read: 0.5 bar
